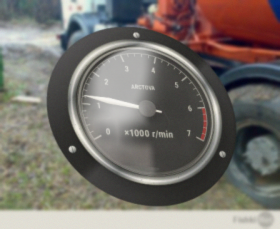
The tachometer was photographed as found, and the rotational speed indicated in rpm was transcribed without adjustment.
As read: 1200 rpm
